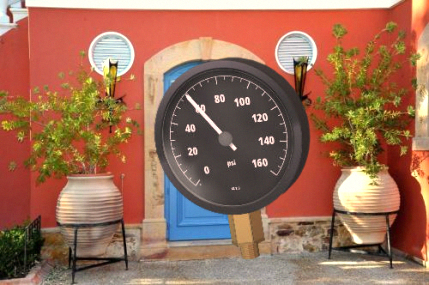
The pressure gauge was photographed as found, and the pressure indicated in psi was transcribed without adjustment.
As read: 60 psi
